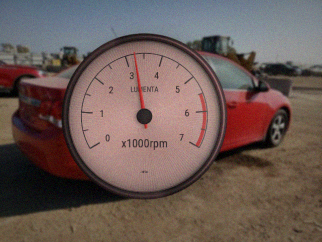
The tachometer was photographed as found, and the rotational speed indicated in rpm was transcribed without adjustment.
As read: 3250 rpm
